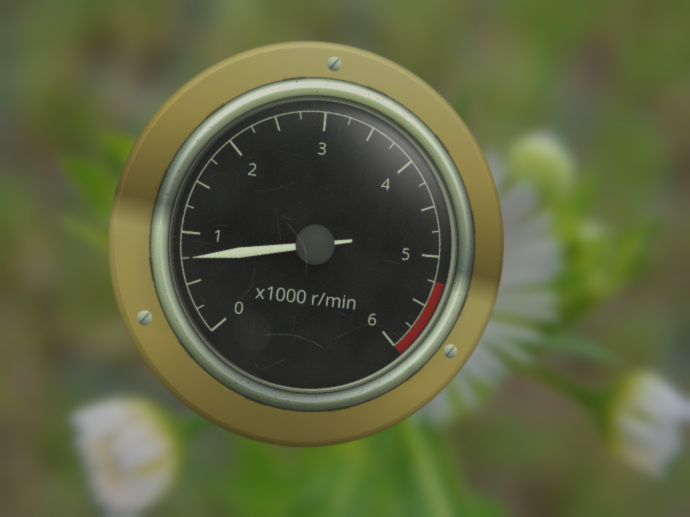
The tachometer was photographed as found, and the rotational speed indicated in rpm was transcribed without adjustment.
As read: 750 rpm
